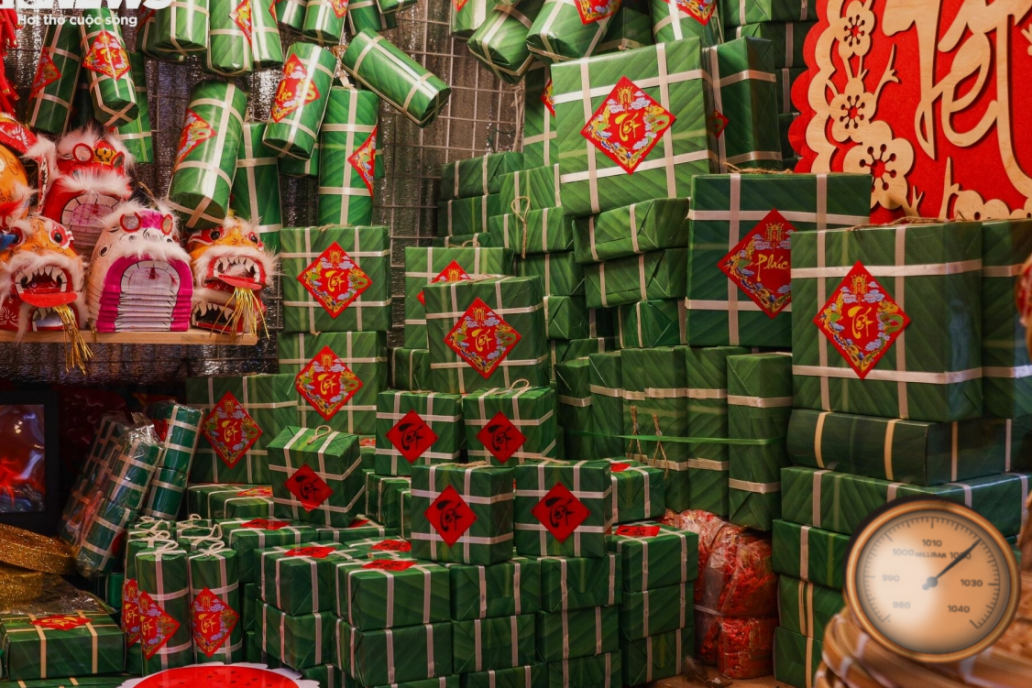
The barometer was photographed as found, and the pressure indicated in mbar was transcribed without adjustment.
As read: 1020 mbar
